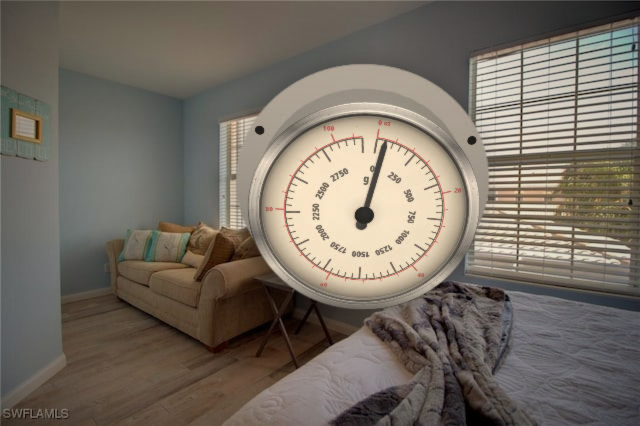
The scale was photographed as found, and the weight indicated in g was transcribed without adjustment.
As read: 50 g
